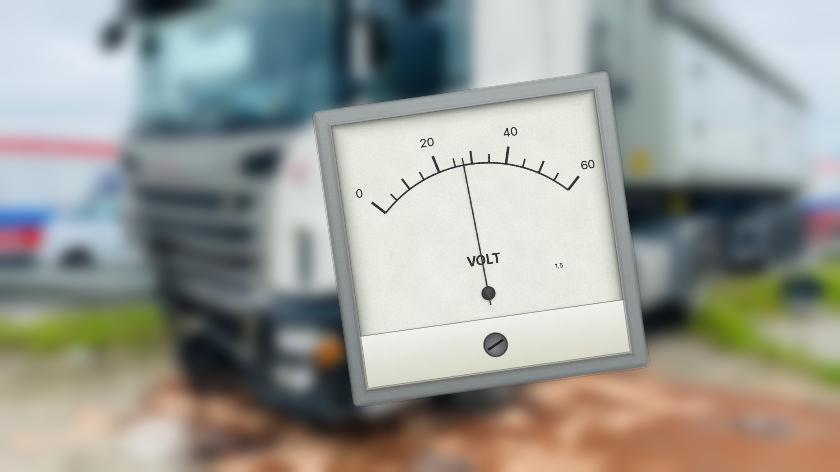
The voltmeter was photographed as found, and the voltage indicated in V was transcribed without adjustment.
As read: 27.5 V
